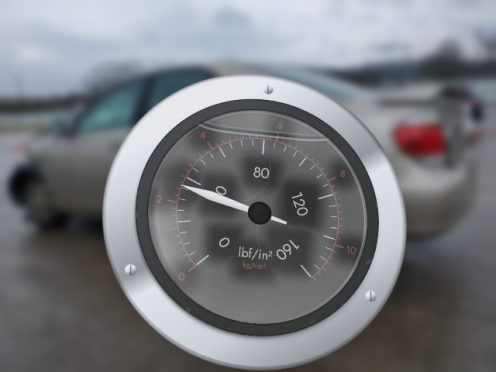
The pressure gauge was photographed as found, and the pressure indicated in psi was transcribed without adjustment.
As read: 35 psi
